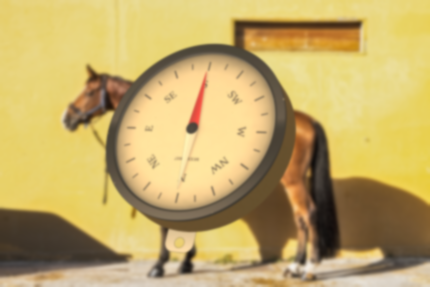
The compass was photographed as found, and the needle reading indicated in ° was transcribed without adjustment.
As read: 180 °
